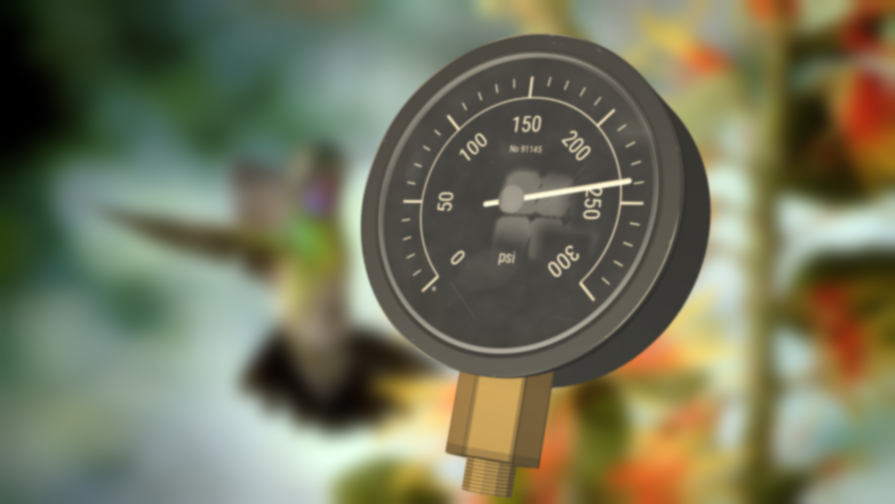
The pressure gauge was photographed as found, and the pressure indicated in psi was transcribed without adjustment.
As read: 240 psi
